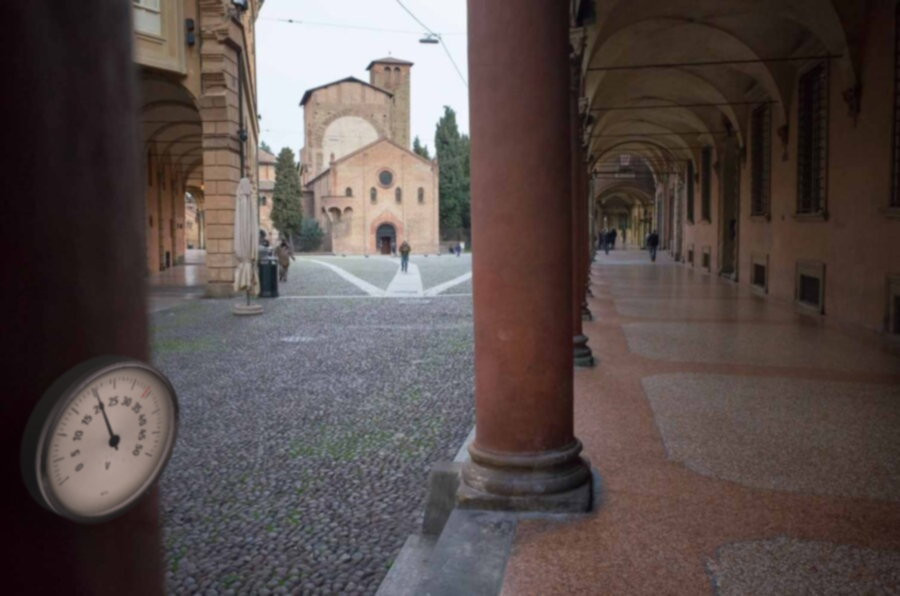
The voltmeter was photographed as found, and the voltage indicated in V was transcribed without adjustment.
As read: 20 V
